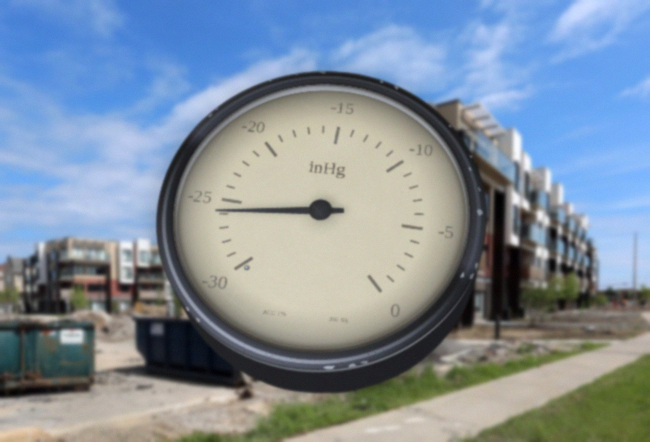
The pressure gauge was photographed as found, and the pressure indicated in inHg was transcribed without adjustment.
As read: -26 inHg
